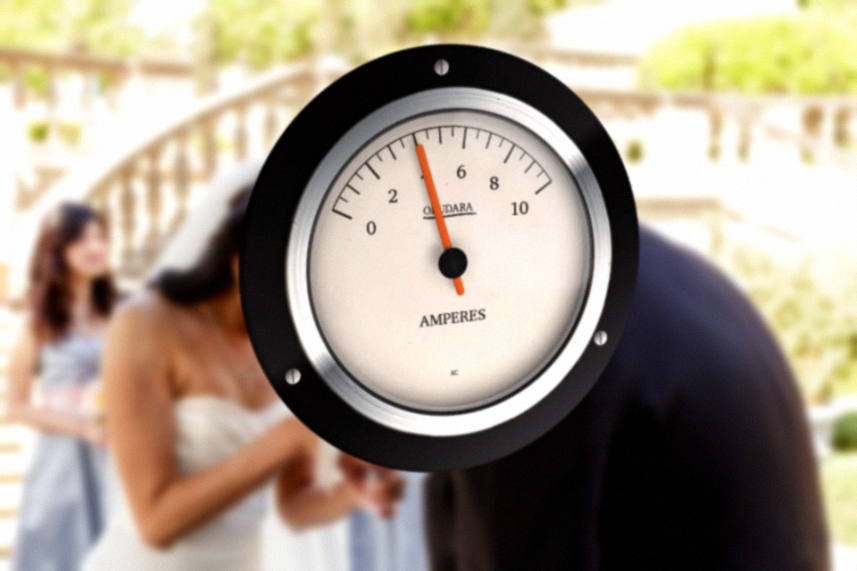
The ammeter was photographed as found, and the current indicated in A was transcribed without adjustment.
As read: 4 A
